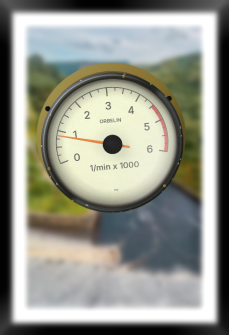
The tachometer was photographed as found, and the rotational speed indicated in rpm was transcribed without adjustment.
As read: 875 rpm
